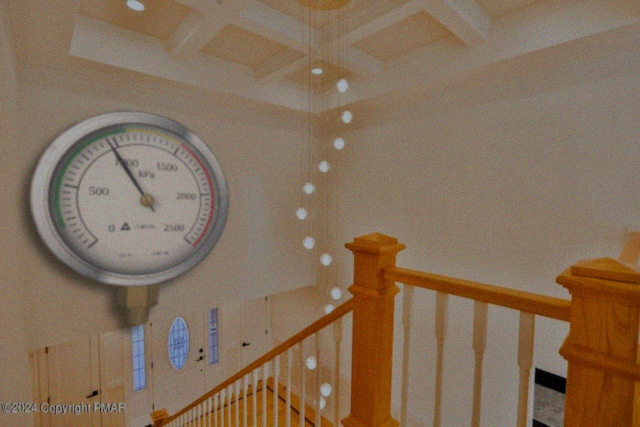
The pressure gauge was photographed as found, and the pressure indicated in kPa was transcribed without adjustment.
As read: 950 kPa
